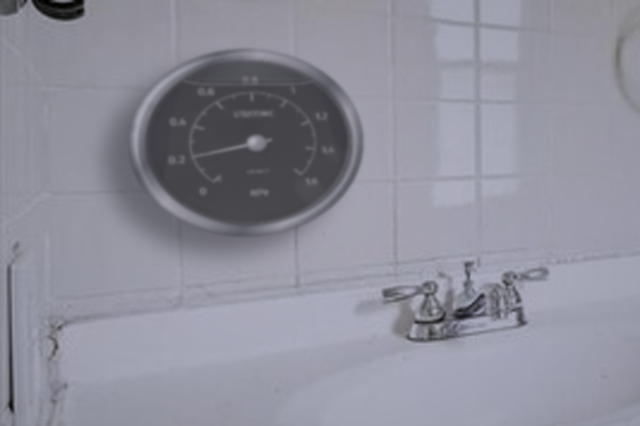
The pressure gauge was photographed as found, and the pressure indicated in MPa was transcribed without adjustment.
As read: 0.2 MPa
